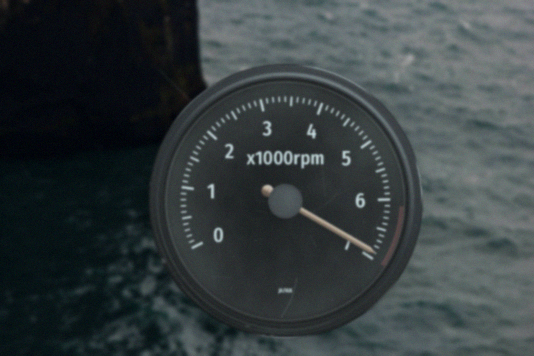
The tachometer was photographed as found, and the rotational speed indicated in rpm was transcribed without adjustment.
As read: 6900 rpm
